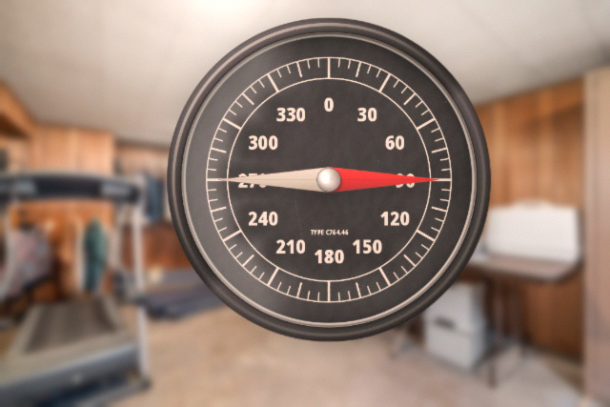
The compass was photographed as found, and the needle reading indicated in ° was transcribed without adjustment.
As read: 90 °
